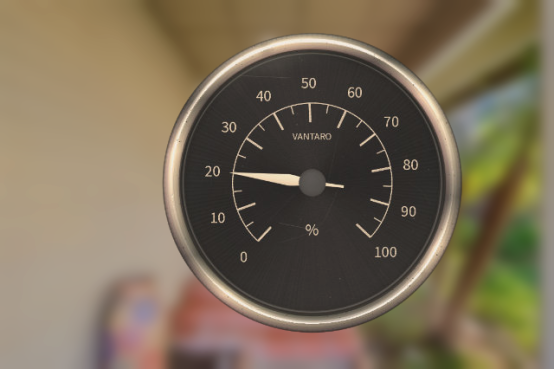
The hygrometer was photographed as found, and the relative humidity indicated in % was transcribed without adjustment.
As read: 20 %
